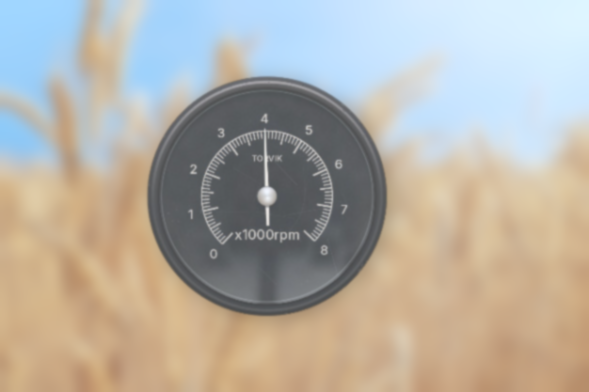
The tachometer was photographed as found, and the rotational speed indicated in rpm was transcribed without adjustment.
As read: 4000 rpm
